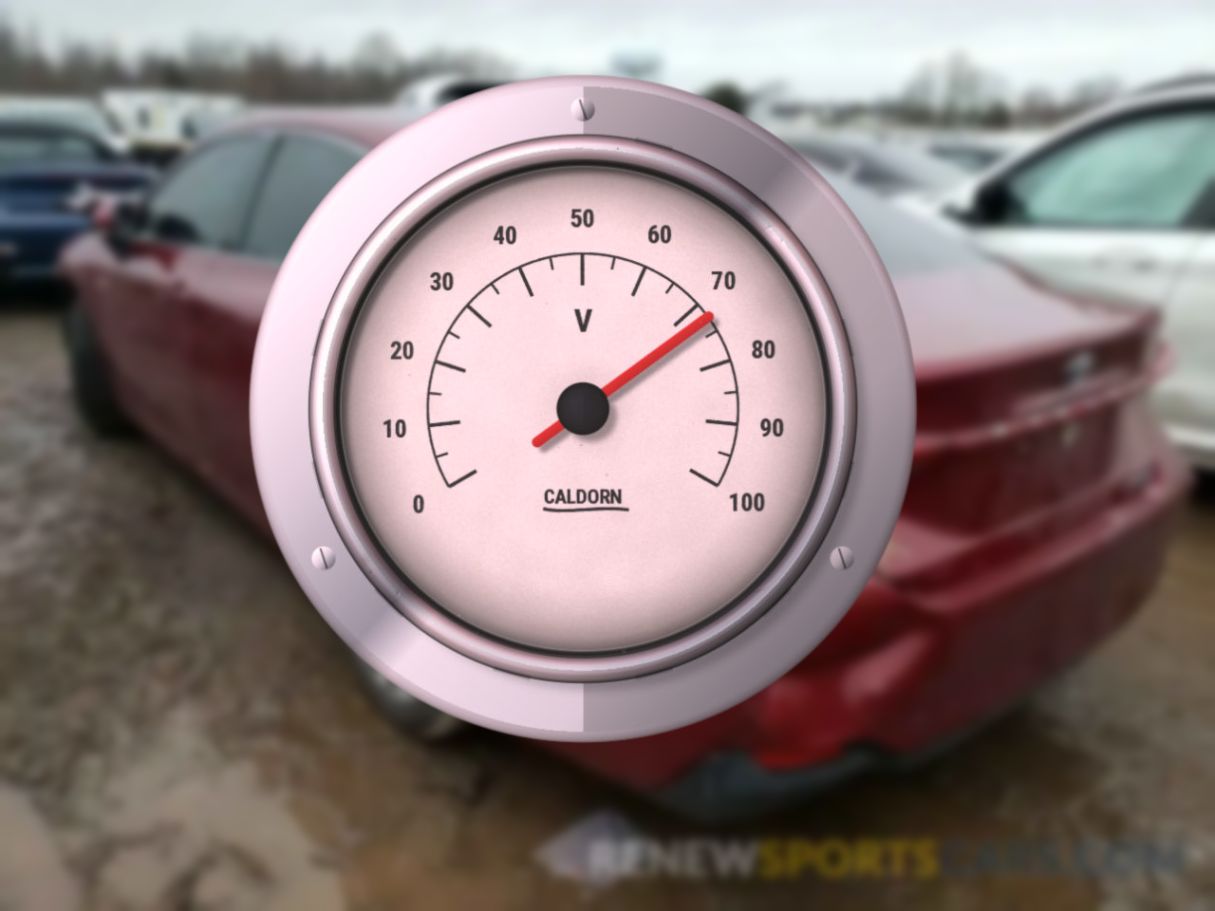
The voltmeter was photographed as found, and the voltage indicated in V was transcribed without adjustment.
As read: 72.5 V
